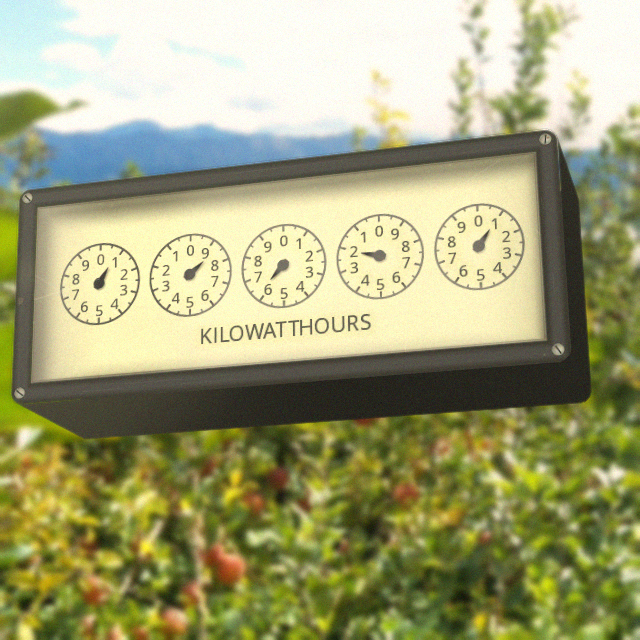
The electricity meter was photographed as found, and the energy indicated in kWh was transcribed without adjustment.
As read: 8621 kWh
